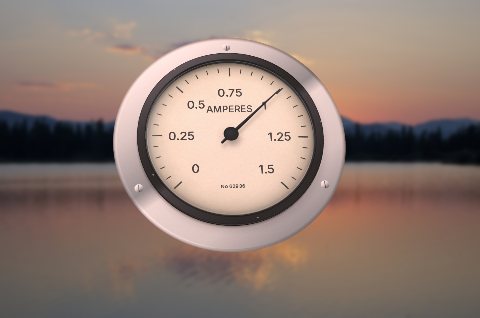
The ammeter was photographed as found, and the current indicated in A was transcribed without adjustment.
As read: 1 A
